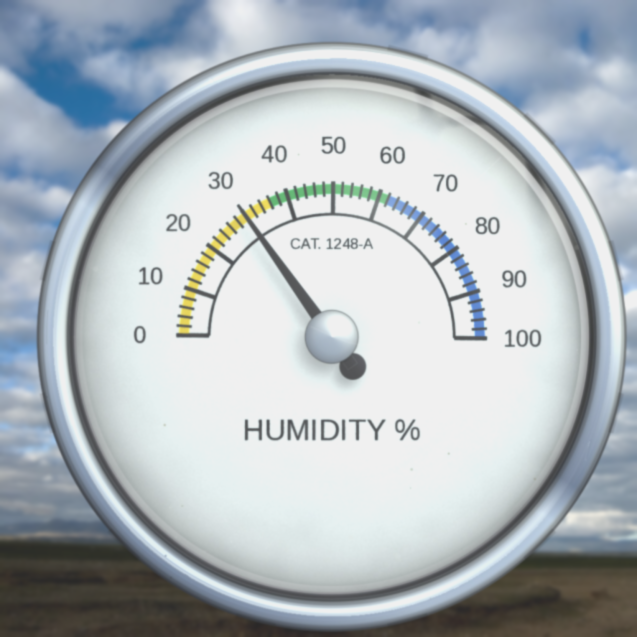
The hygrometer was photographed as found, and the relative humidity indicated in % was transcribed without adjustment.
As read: 30 %
